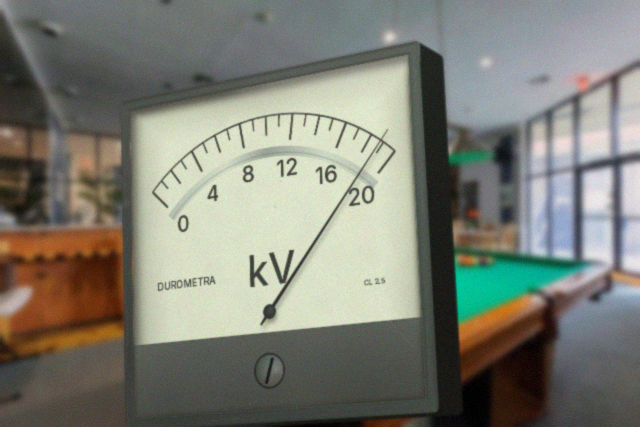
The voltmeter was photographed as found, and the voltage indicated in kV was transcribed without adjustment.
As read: 19 kV
